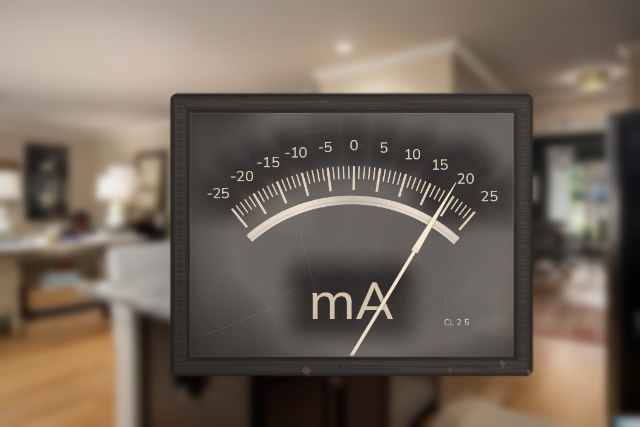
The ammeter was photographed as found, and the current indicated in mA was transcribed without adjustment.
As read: 19 mA
